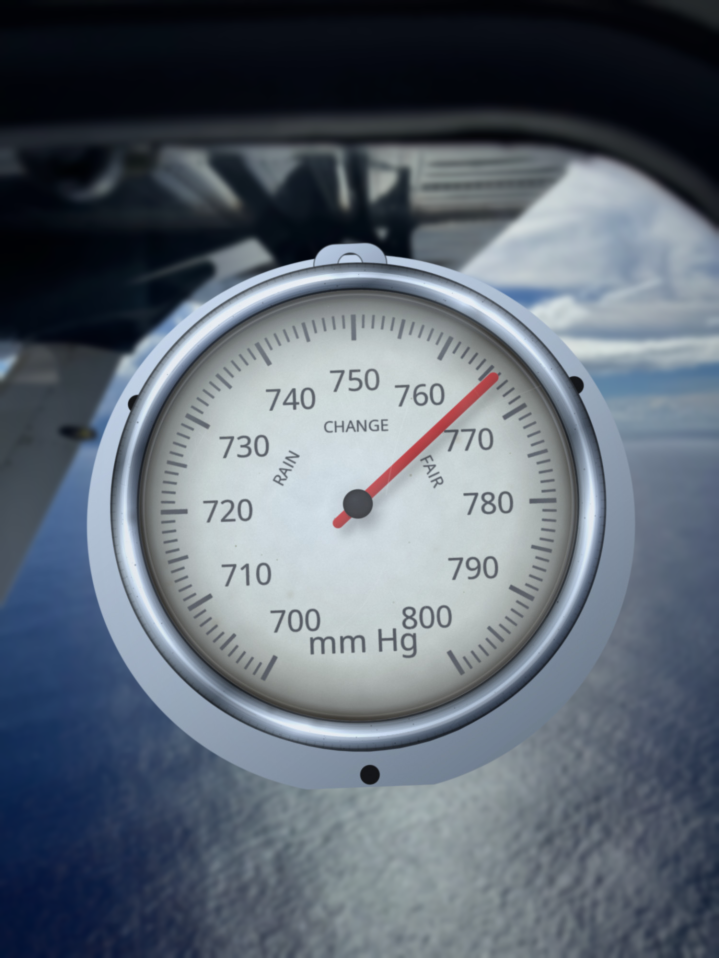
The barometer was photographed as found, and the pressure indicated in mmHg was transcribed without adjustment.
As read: 766 mmHg
